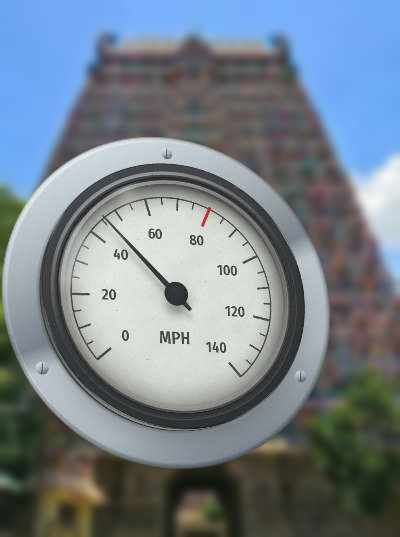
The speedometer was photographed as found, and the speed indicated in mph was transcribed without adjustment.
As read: 45 mph
